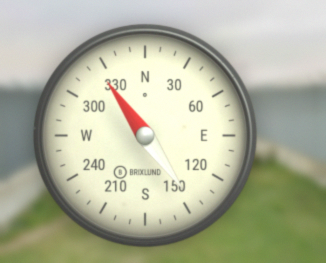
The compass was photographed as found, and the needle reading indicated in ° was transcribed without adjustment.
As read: 325 °
